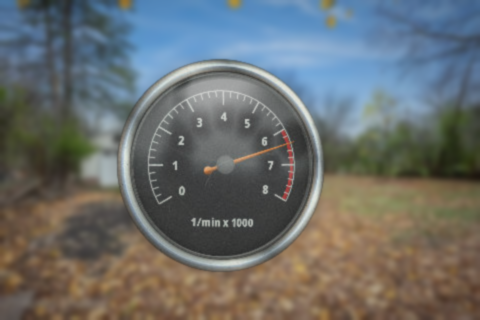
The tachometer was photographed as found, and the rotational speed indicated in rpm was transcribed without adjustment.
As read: 6400 rpm
